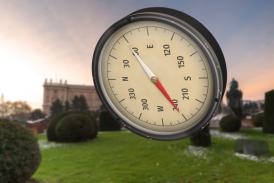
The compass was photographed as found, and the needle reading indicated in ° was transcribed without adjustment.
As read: 240 °
